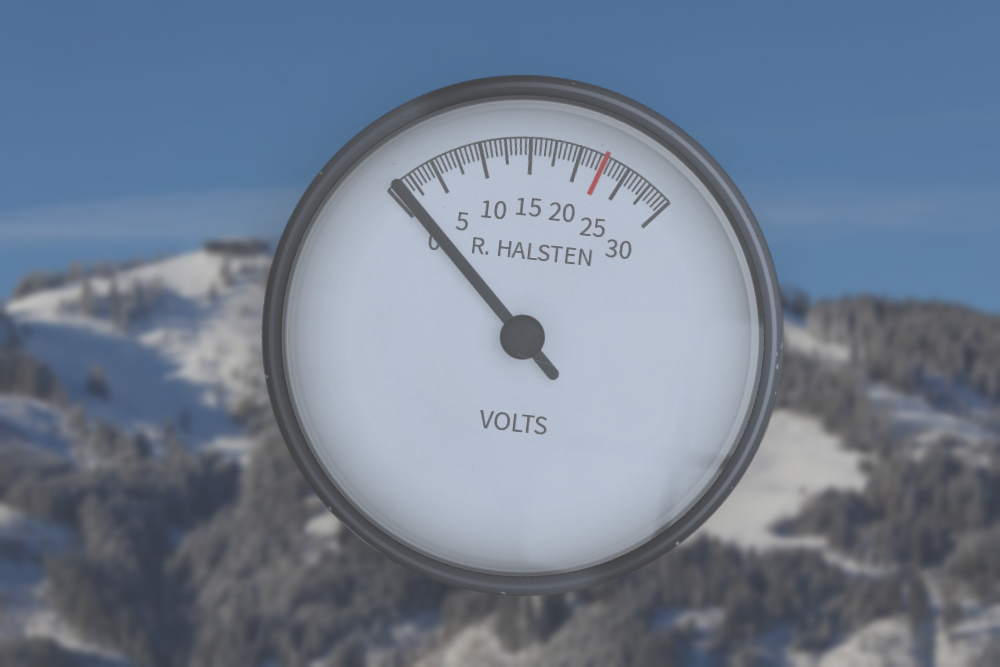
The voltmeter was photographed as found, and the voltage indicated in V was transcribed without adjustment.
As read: 1 V
